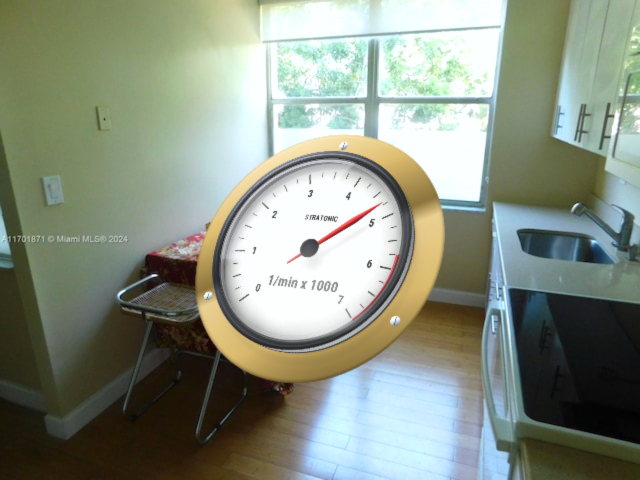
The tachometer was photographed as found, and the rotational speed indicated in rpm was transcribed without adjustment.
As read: 4750 rpm
